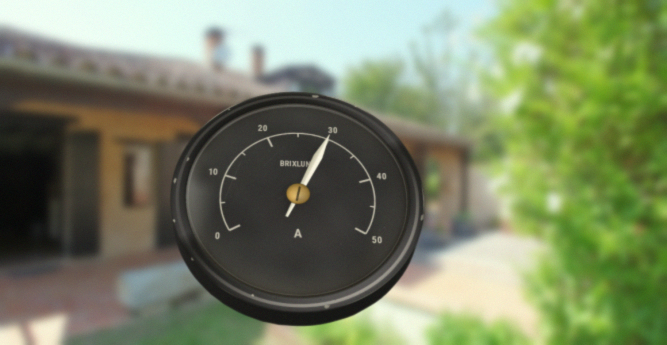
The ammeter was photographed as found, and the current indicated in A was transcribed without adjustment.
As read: 30 A
